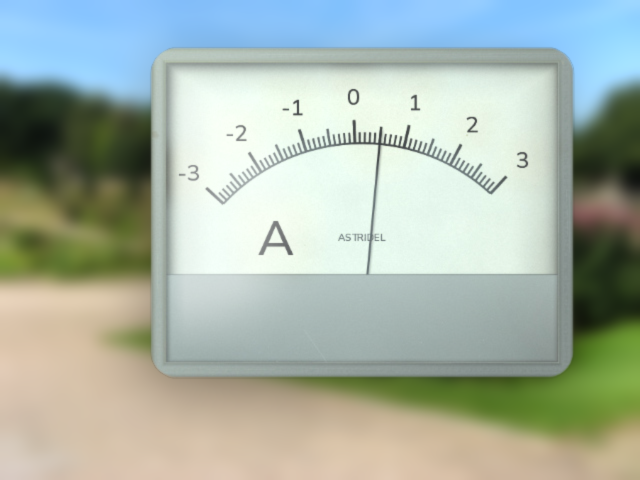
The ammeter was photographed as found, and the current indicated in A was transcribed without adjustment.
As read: 0.5 A
